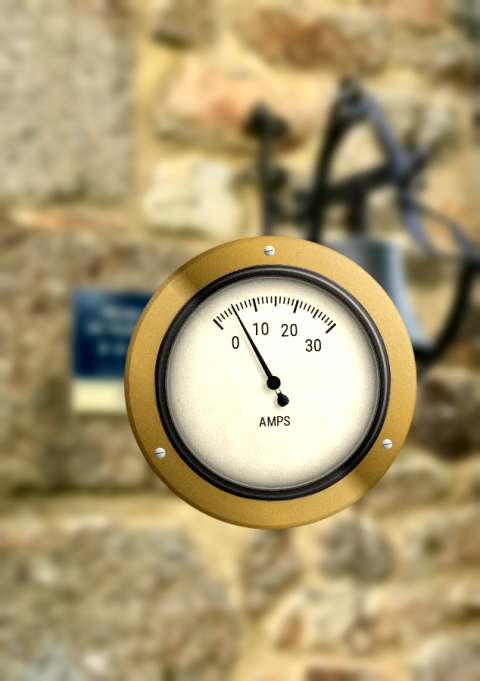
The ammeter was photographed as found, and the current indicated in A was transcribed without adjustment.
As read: 5 A
